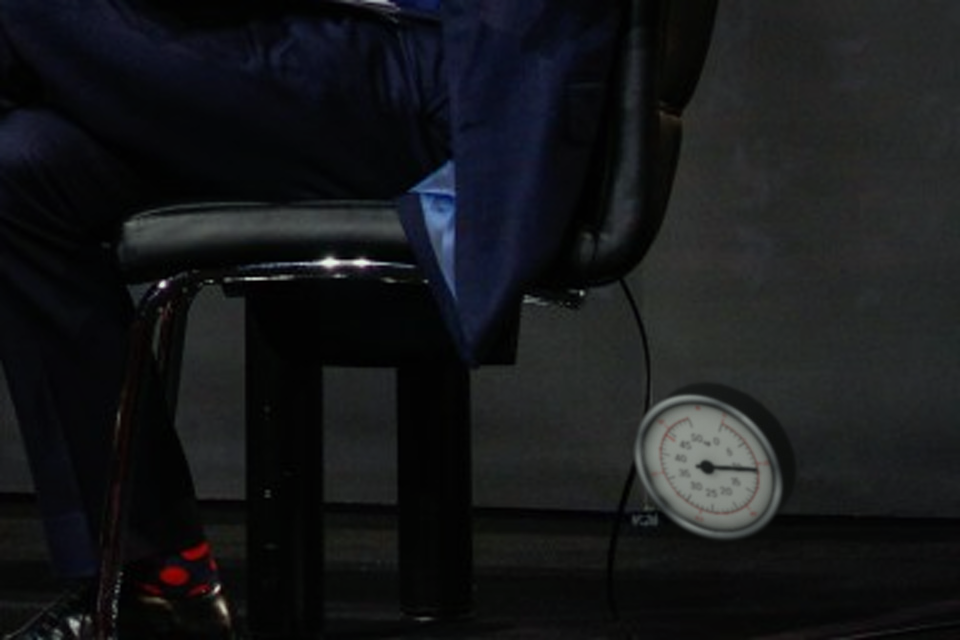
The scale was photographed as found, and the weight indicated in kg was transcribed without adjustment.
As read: 10 kg
